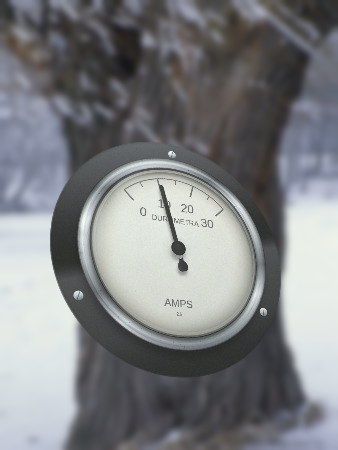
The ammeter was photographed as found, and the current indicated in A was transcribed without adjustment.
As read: 10 A
